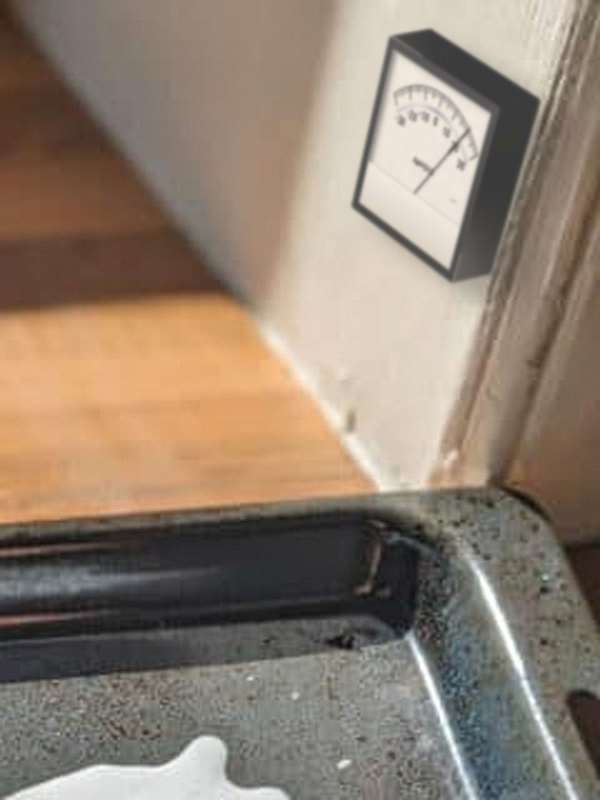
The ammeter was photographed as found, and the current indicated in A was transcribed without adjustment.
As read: 20 A
